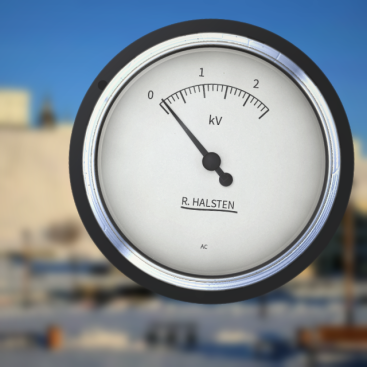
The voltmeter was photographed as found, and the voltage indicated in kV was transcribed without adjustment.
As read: 0.1 kV
